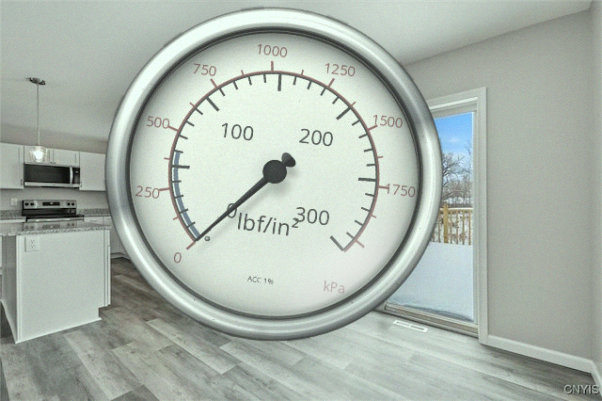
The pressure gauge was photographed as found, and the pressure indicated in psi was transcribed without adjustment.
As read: 0 psi
